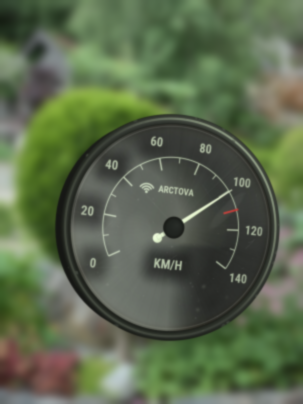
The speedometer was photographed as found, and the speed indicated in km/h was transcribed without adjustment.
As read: 100 km/h
